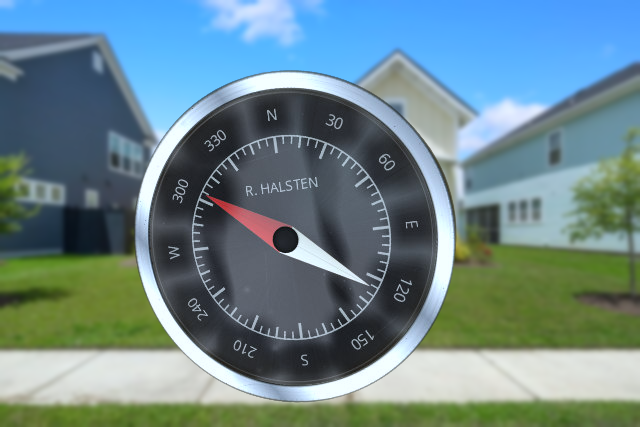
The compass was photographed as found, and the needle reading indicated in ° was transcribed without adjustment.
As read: 305 °
